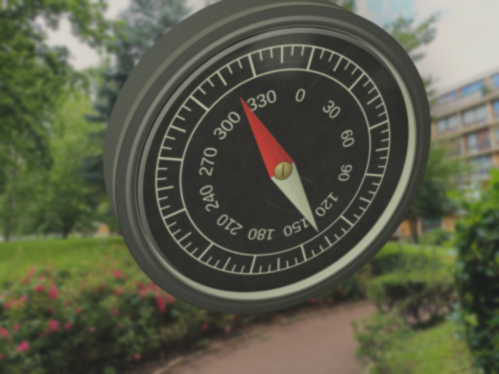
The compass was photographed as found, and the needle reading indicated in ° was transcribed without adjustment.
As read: 317.5 °
